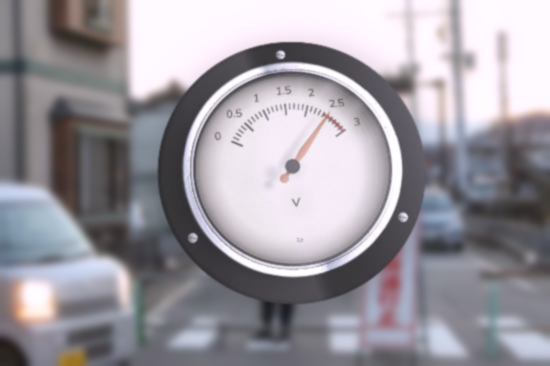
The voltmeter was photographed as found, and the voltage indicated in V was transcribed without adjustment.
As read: 2.5 V
